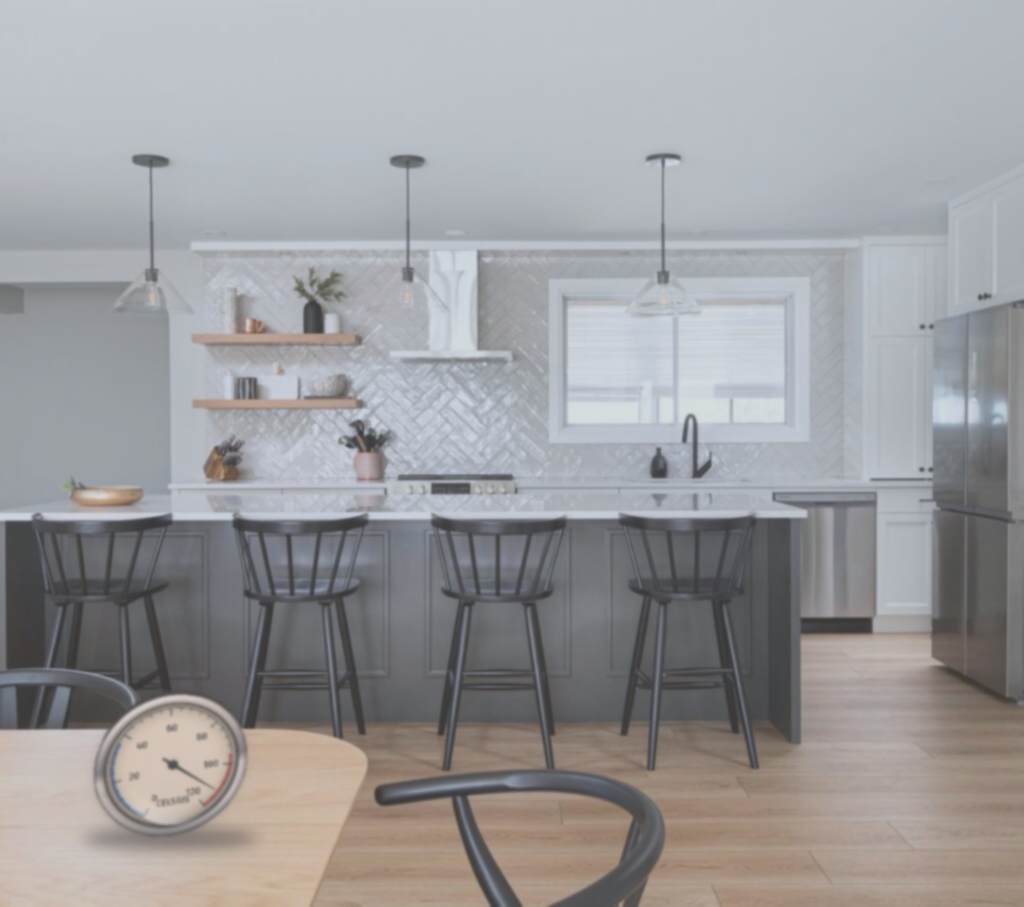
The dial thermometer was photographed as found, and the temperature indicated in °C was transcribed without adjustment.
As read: 112 °C
